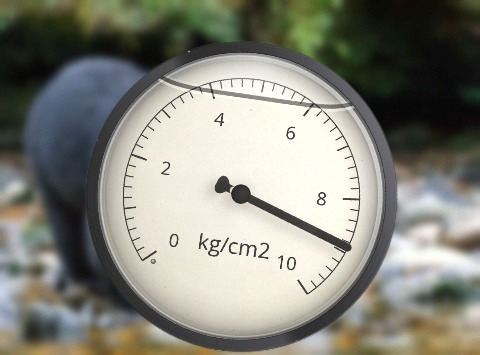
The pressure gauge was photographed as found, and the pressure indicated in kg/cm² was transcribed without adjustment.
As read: 8.9 kg/cm²
